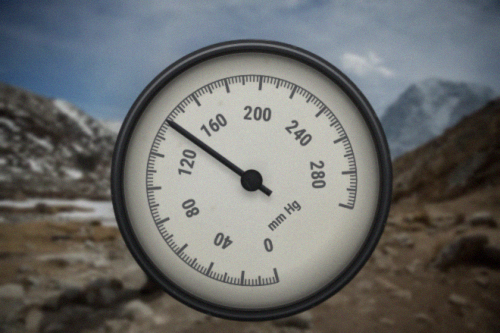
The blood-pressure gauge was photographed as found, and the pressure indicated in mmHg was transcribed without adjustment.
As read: 140 mmHg
